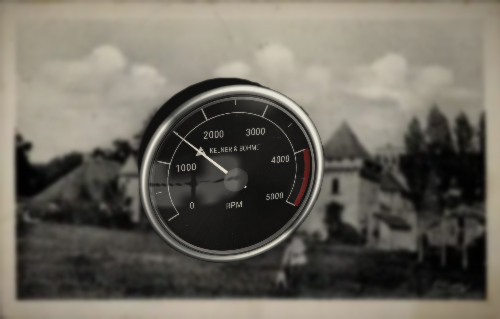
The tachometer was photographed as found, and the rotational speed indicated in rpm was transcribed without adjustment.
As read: 1500 rpm
